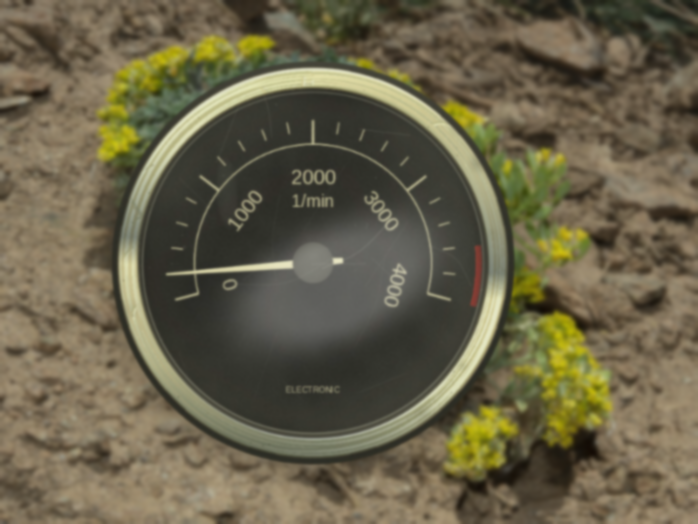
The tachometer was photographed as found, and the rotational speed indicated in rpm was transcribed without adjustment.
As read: 200 rpm
